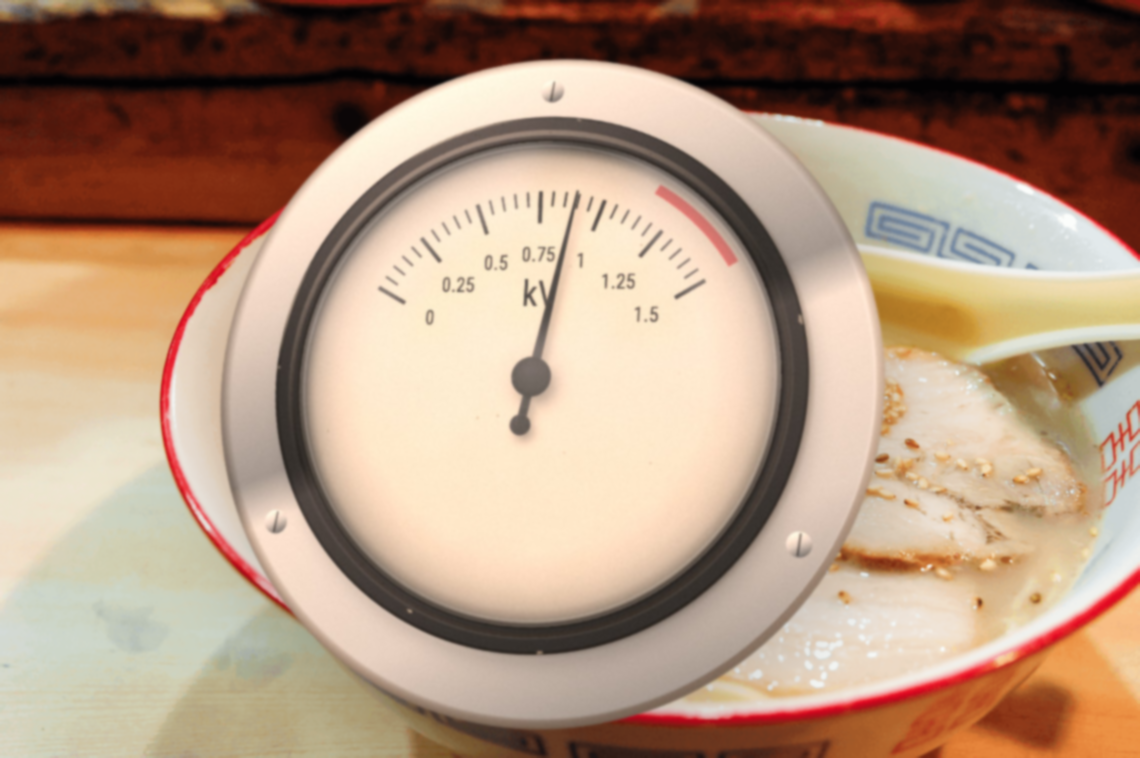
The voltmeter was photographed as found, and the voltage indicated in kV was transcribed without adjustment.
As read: 0.9 kV
